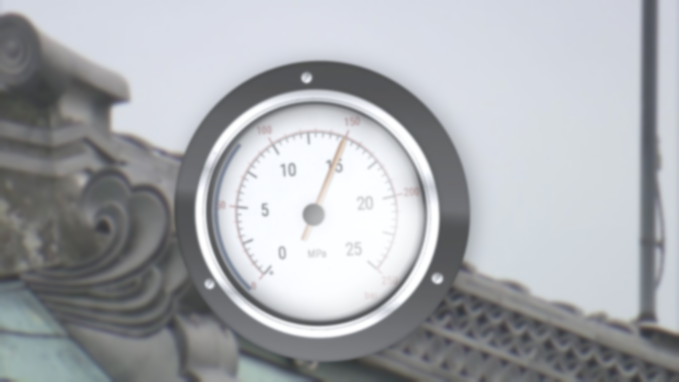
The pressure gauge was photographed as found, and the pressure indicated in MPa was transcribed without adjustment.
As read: 15 MPa
